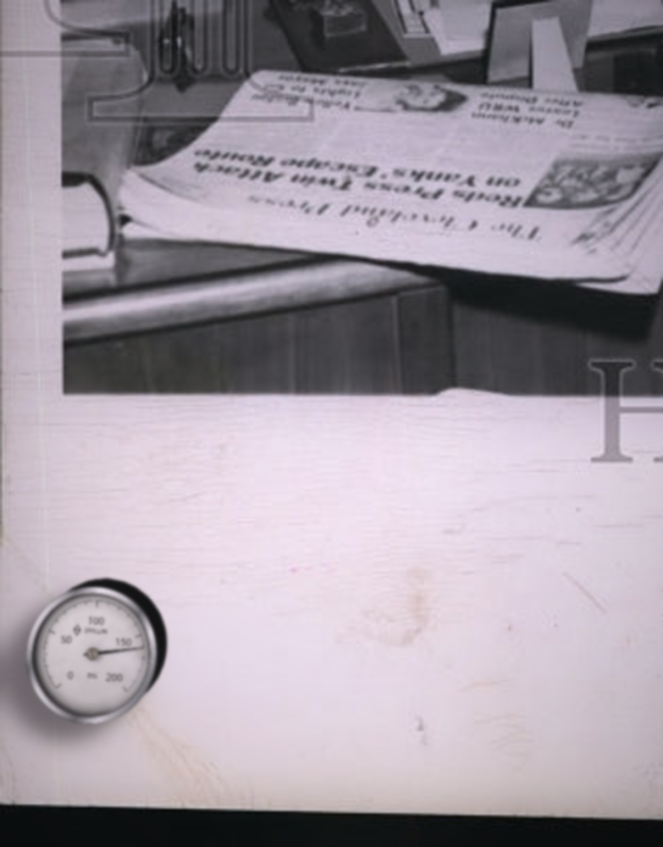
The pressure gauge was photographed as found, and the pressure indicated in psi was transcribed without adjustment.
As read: 160 psi
